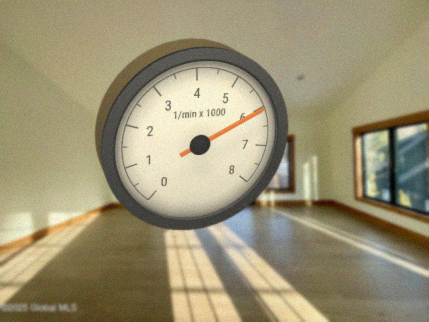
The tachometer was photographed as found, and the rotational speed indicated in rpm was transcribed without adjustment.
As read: 6000 rpm
